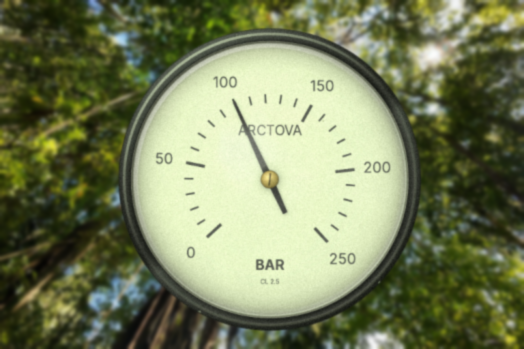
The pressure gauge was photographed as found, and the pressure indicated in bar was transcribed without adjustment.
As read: 100 bar
